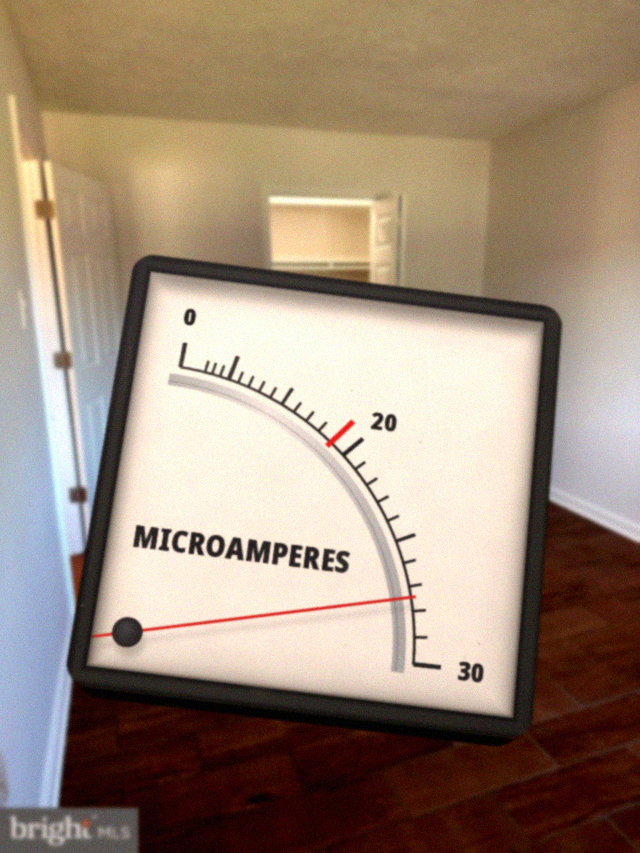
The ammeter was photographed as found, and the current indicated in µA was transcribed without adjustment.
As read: 27.5 µA
